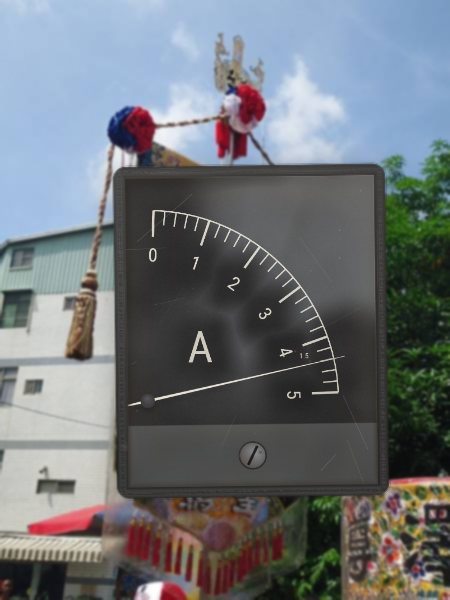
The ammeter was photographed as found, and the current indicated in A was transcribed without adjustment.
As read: 4.4 A
